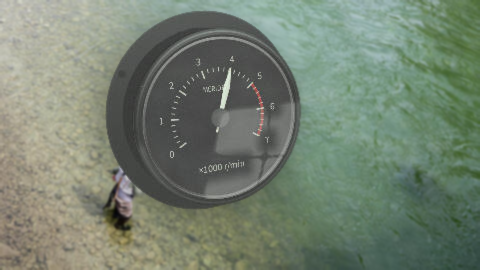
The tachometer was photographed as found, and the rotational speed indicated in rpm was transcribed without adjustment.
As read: 4000 rpm
